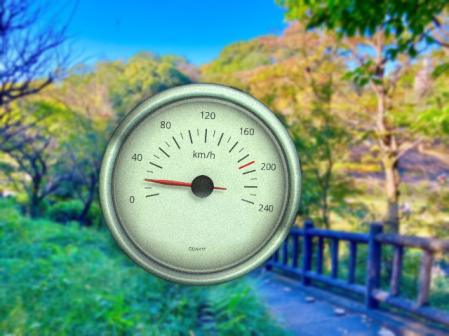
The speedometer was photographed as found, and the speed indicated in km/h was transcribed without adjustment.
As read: 20 km/h
